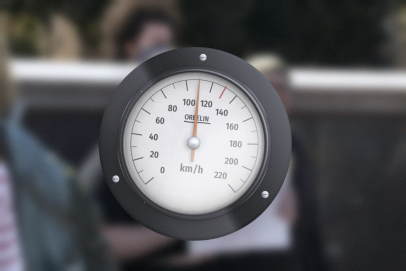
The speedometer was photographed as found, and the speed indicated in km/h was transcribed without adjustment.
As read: 110 km/h
